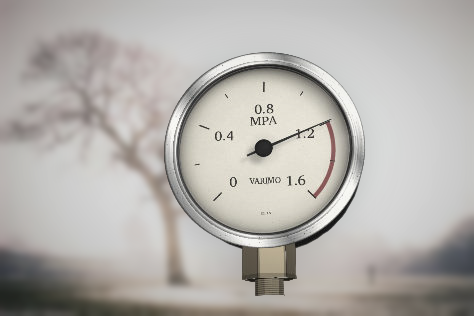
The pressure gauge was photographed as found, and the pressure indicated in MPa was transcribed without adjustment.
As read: 1.2 MPa
